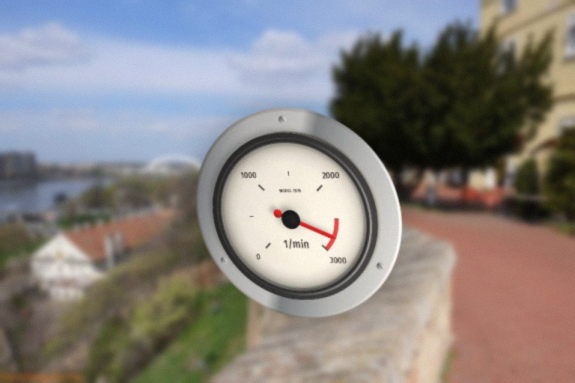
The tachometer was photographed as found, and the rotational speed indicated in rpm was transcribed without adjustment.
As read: 2750 rpm
